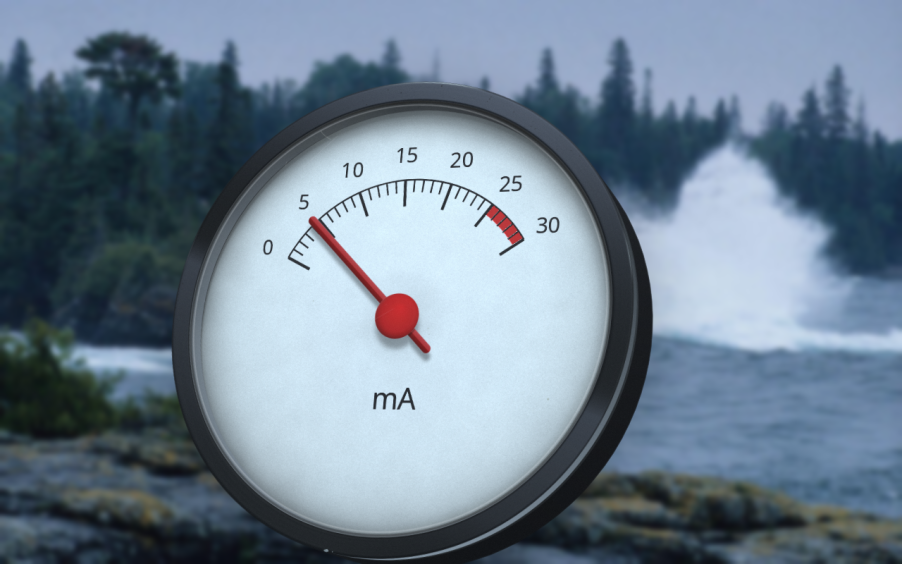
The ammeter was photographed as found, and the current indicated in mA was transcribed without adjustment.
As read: 4.5 mA
